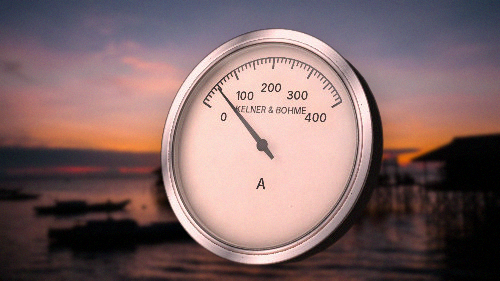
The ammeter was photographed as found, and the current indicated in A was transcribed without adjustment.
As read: 50 A
